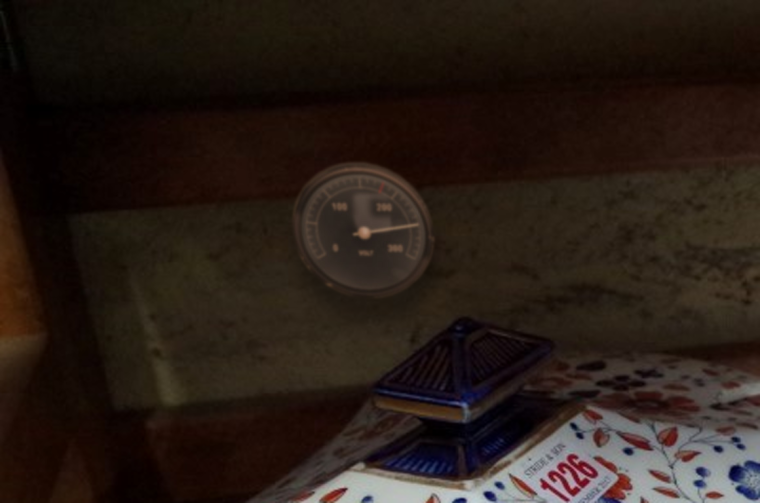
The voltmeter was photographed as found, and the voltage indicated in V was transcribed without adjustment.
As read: 250 V
